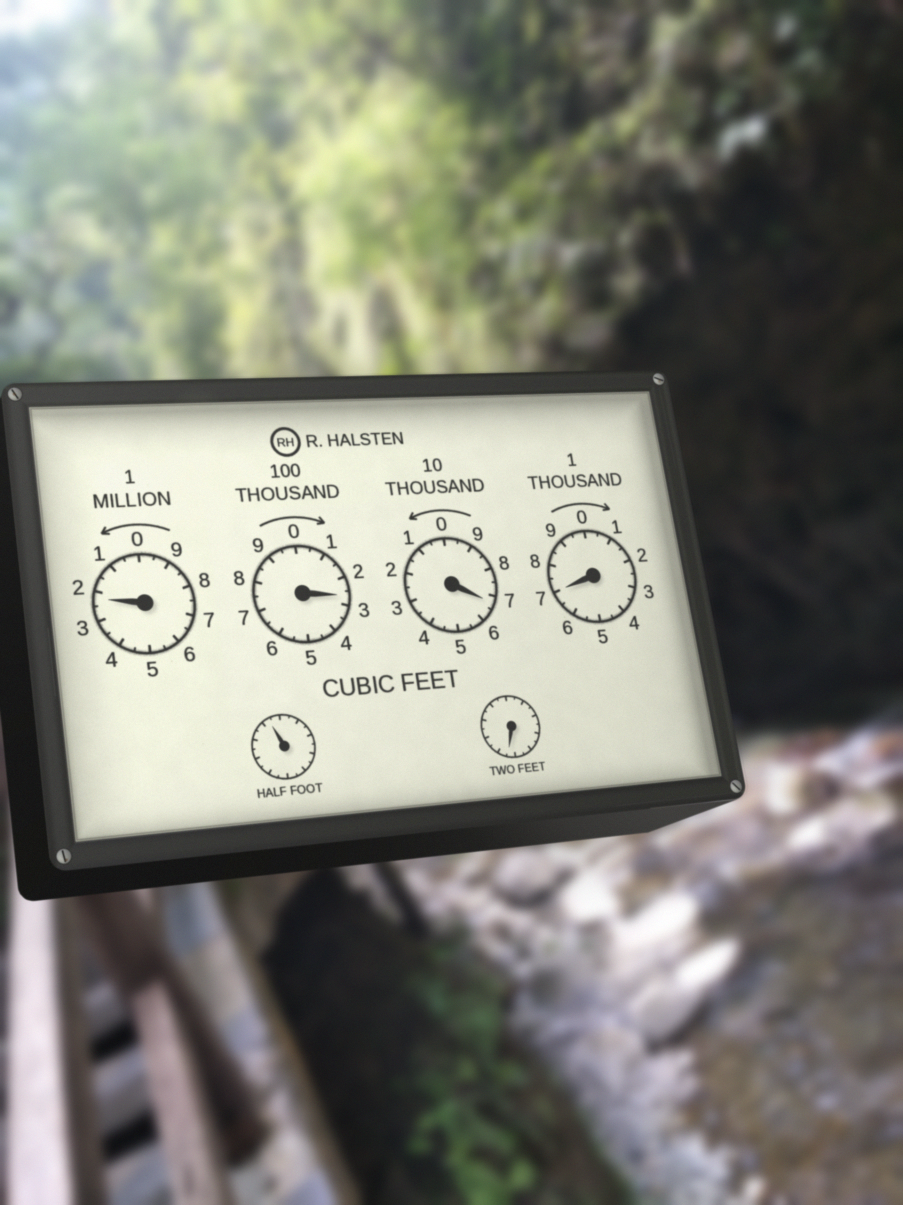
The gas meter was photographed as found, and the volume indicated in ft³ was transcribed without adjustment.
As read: 226700 ft³
